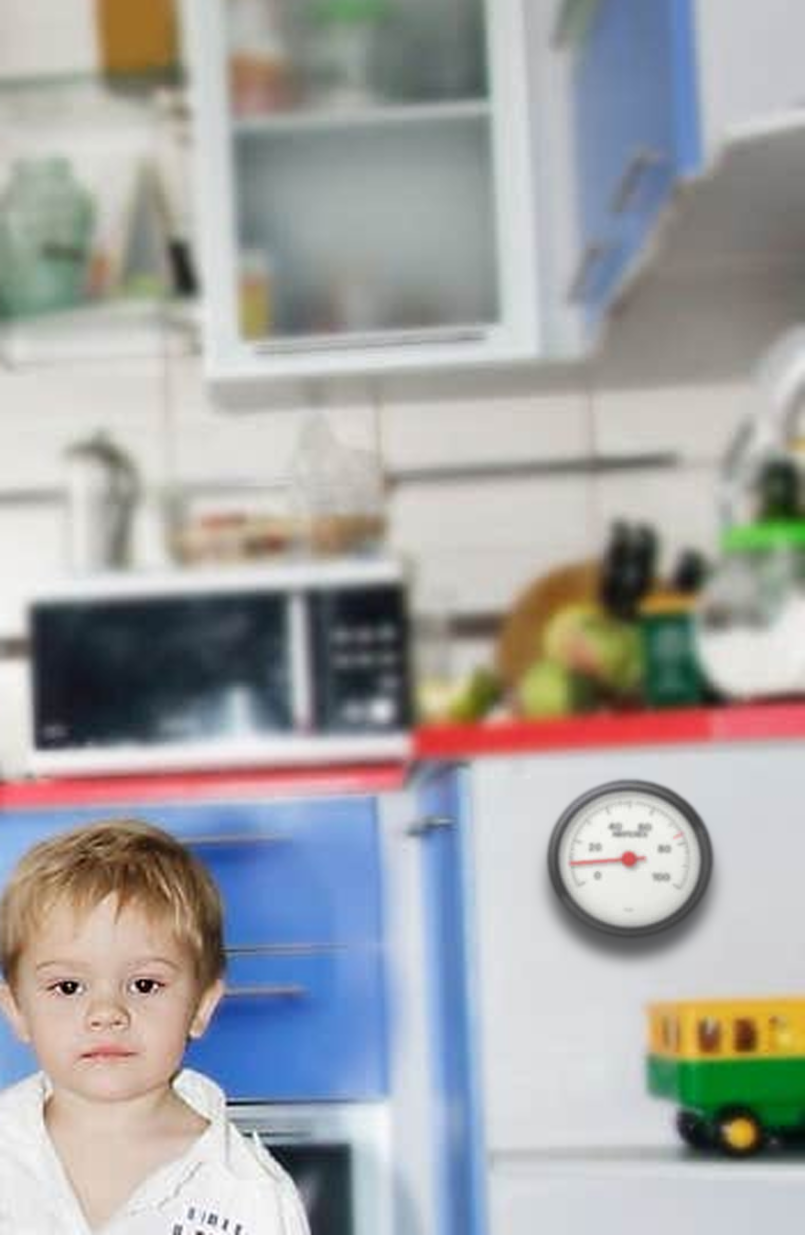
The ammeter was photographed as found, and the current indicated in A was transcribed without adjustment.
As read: 10 A
